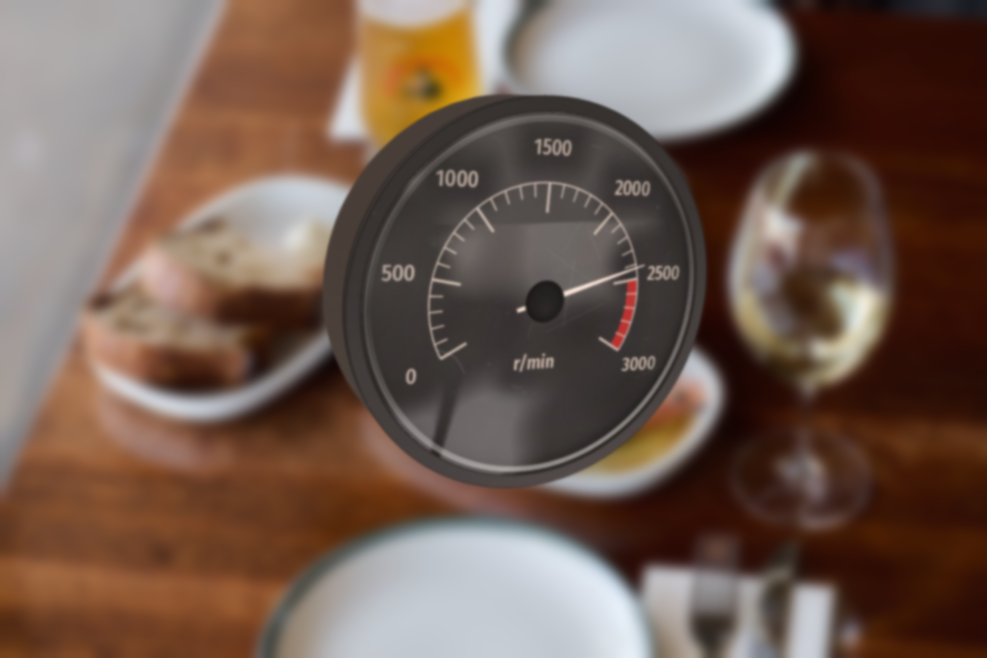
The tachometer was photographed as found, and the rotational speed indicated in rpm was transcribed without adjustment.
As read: 2400 rpm
